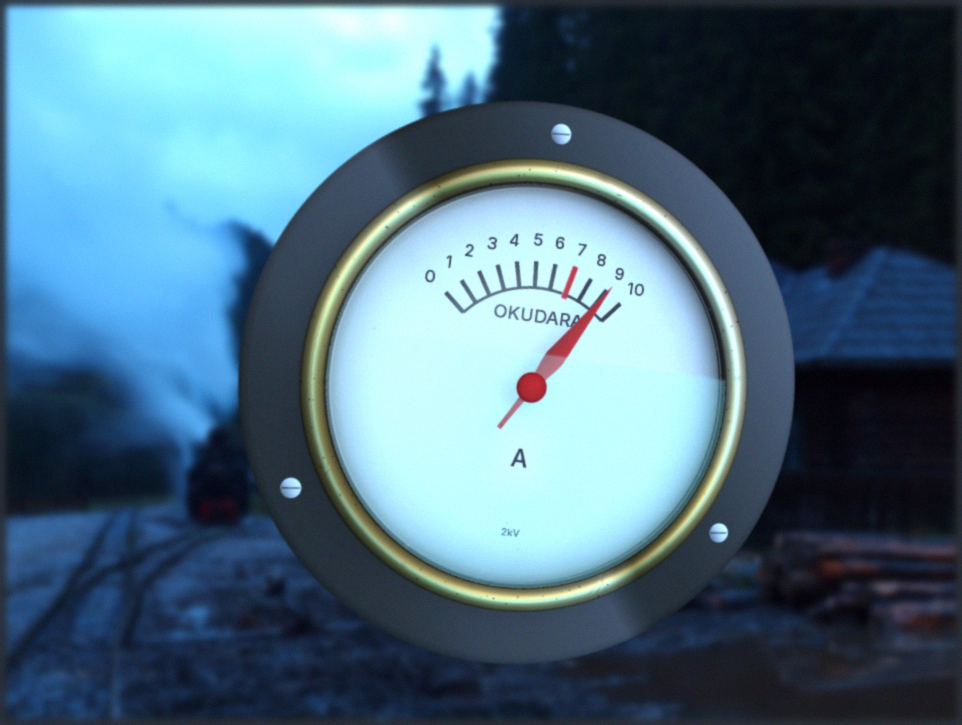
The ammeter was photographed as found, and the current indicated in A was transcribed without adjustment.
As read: 9 A
